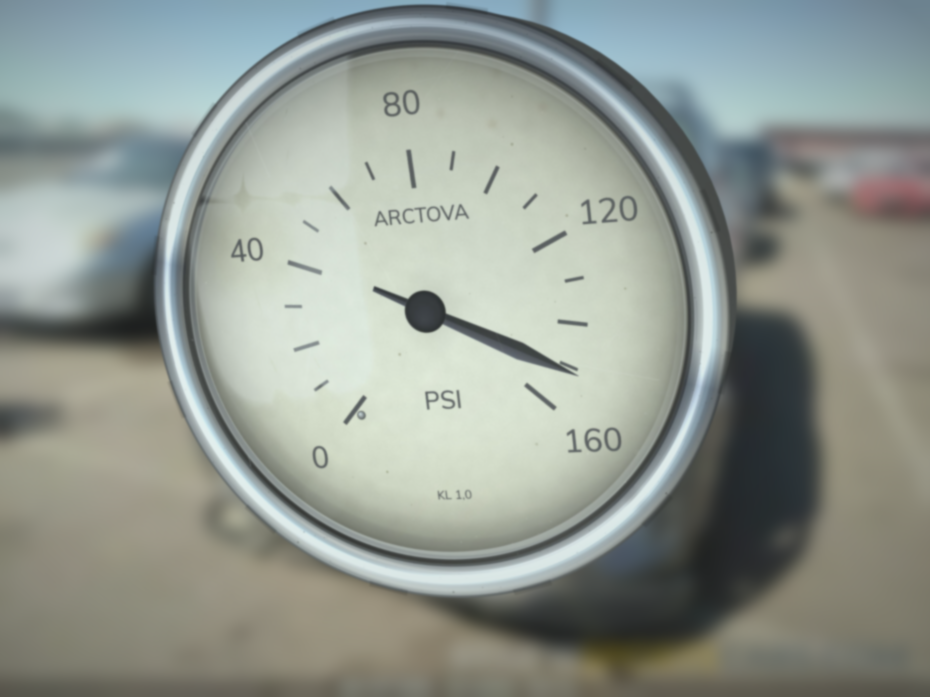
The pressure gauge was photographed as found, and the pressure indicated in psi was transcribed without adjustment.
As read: 150 psi
